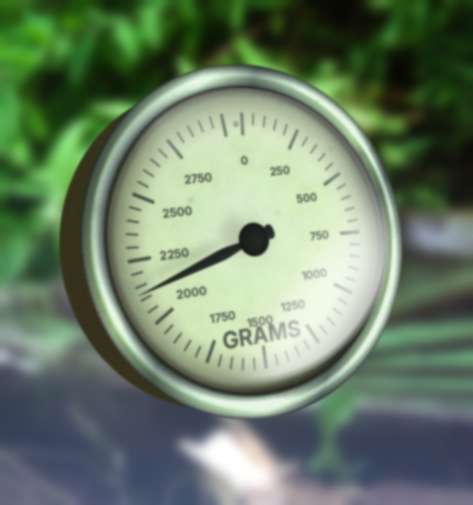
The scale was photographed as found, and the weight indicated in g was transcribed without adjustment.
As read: 2125 g
